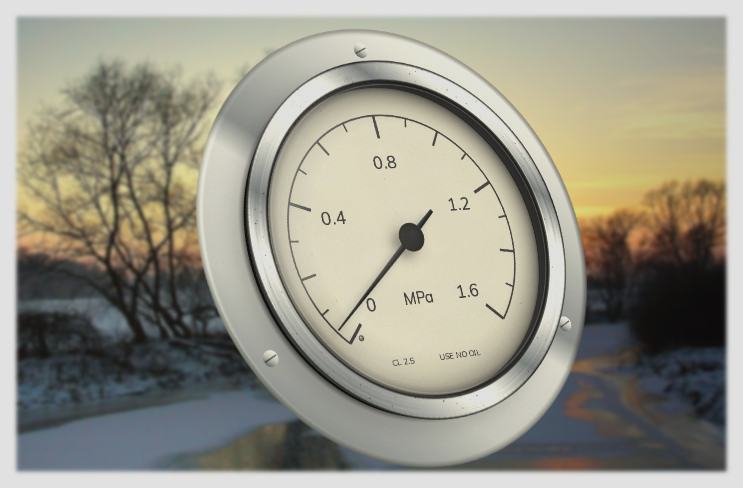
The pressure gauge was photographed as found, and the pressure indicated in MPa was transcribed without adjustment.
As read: 0.05 MPa
